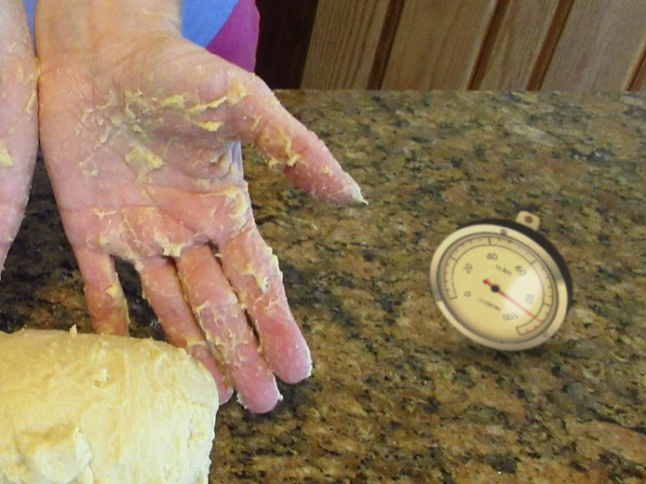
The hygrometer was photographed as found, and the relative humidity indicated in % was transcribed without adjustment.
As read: 88 %
